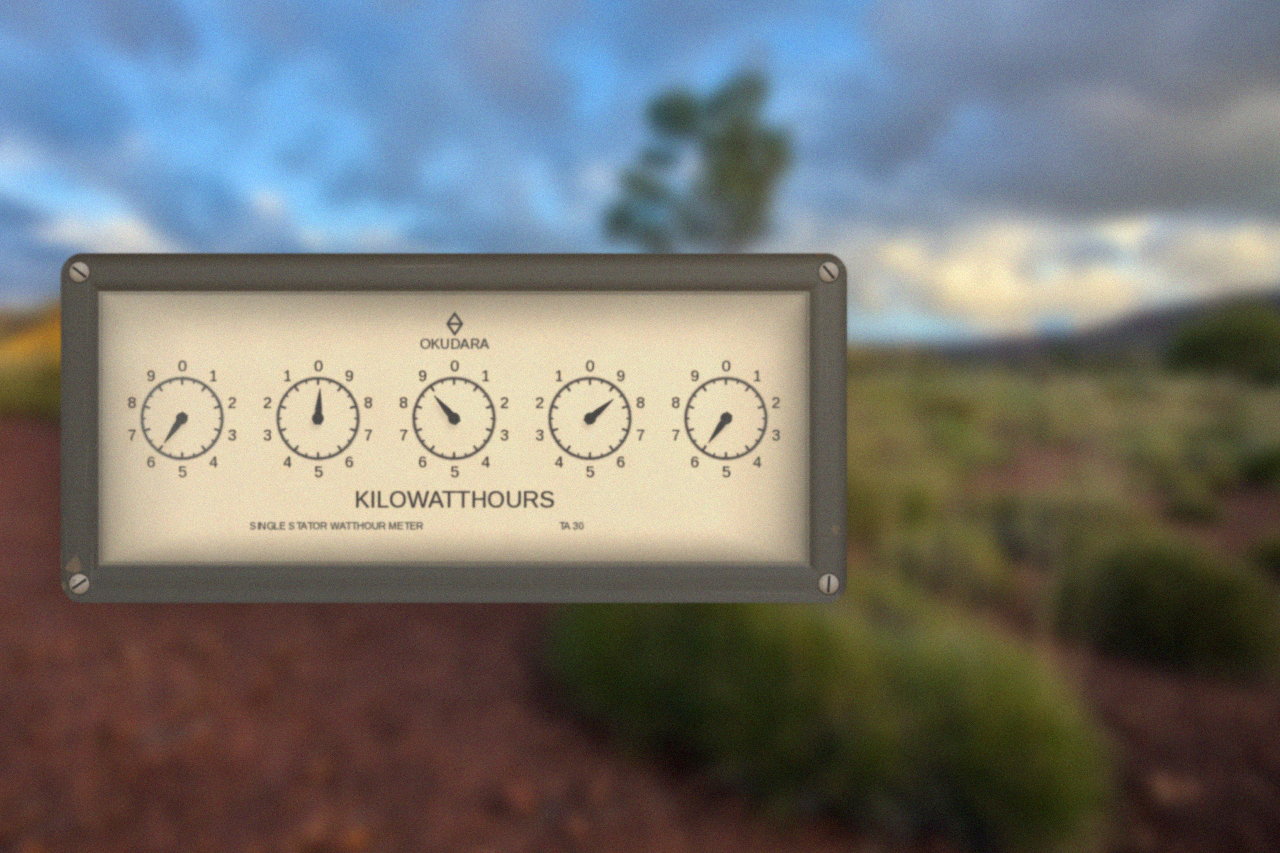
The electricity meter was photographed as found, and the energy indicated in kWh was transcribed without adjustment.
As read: 59886 kWh
